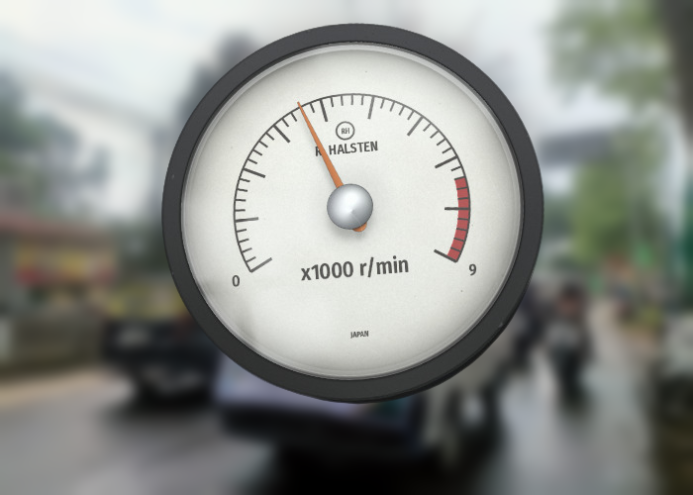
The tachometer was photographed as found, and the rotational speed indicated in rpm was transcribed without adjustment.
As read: 3600 rpm
